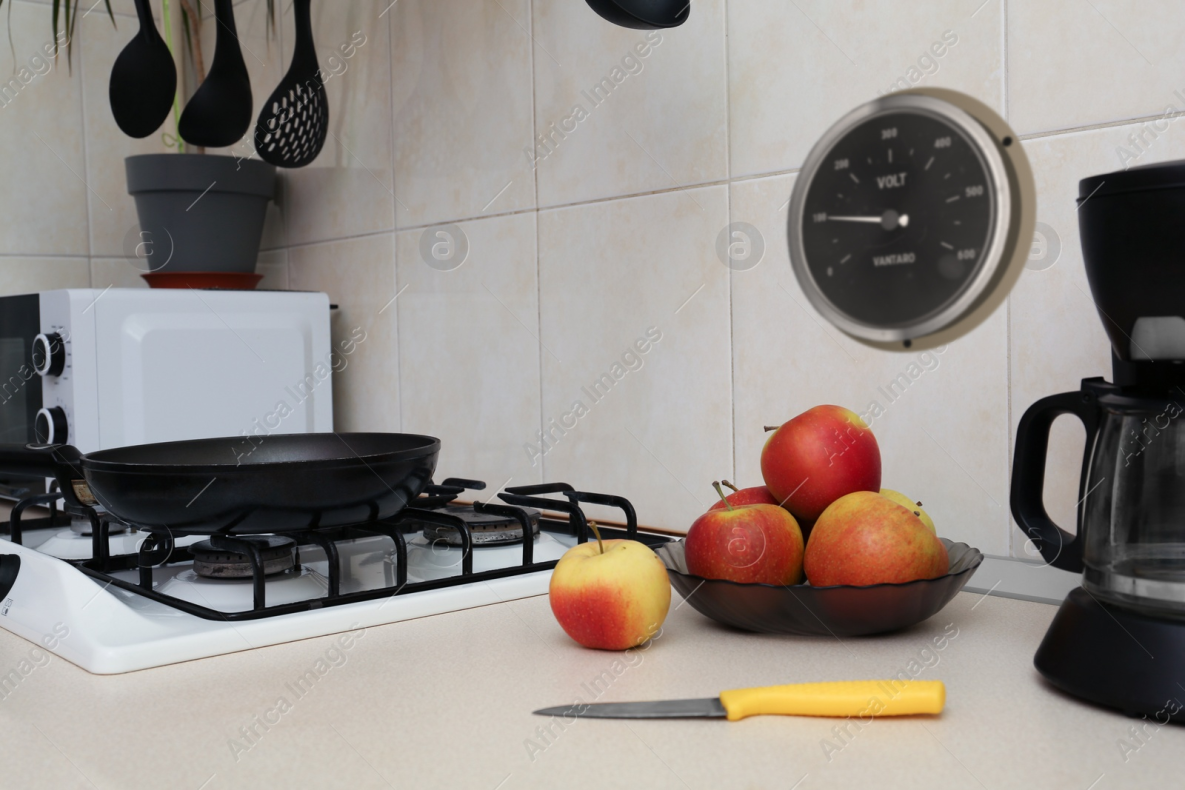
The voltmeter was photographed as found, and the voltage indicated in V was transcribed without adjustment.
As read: 100 V
